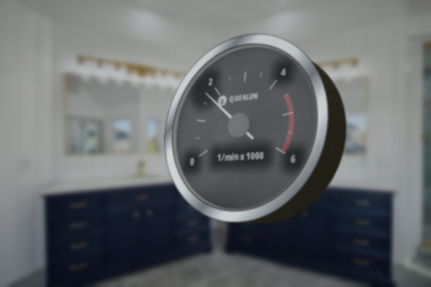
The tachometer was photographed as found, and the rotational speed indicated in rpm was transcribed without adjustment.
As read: 1750 rpm
